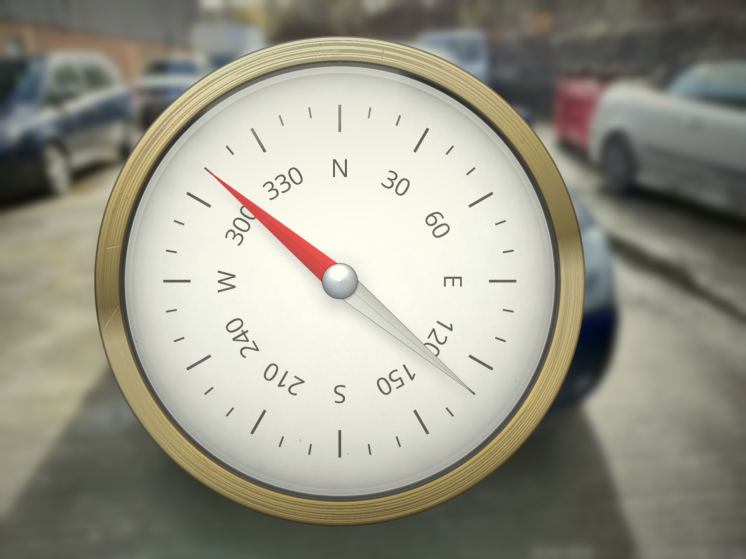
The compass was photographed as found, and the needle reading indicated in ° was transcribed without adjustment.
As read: 310 °
